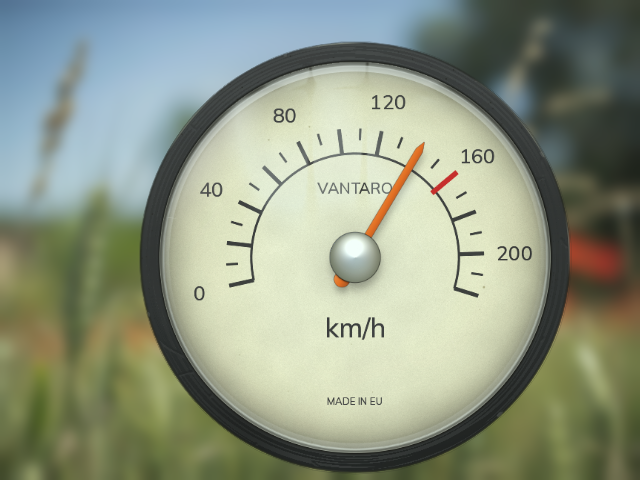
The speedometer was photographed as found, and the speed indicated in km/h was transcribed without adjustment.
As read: 140 km/h
